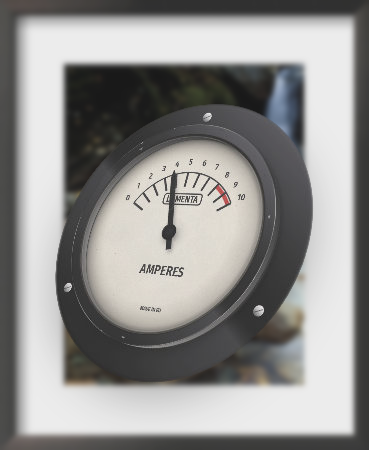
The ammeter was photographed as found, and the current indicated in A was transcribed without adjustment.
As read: 4 A
